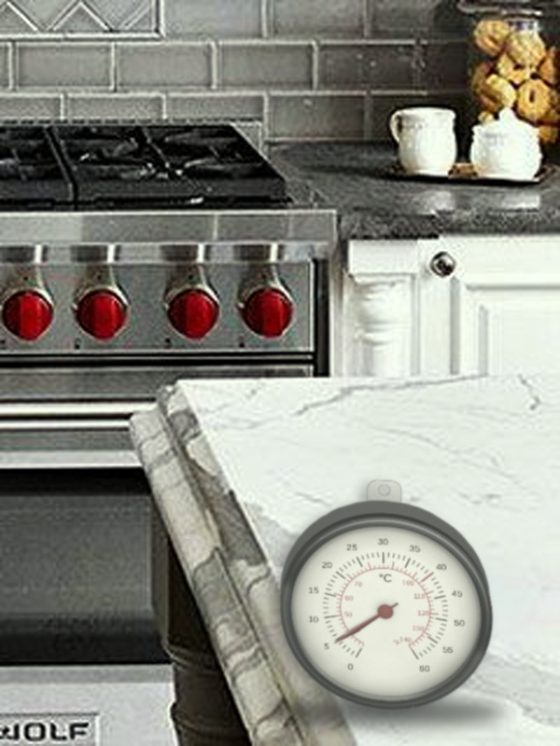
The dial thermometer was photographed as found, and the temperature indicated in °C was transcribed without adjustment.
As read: 5 °C
